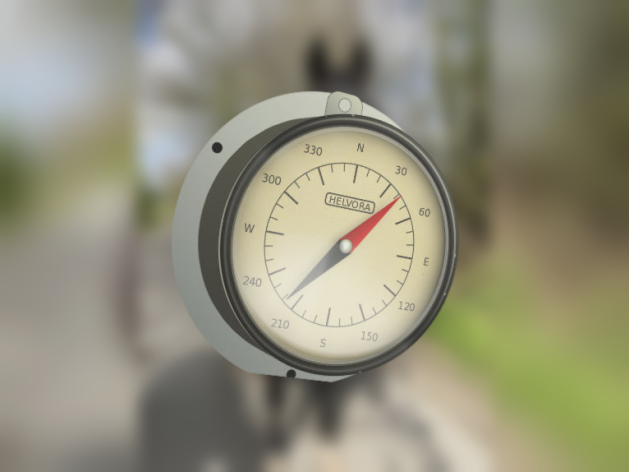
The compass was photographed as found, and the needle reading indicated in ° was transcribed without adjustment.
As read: 40 °
